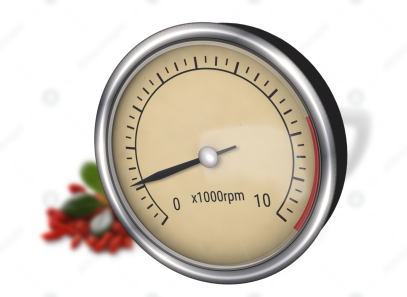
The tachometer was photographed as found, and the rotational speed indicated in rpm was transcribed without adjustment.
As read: 1125 rpm
